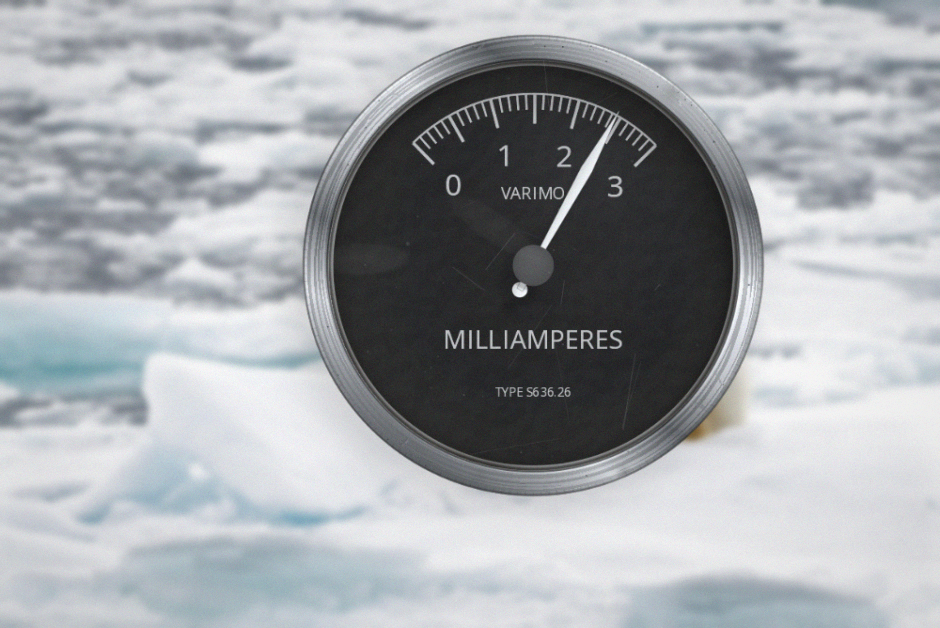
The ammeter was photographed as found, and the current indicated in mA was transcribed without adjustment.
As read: 2.45 mA
